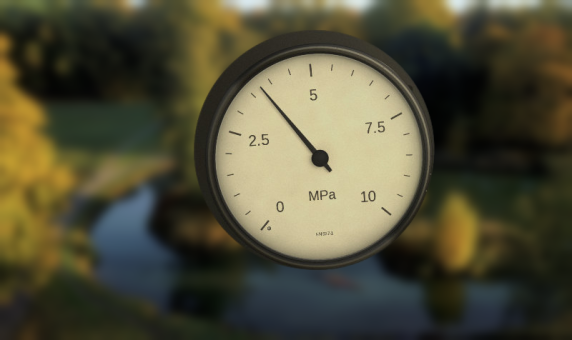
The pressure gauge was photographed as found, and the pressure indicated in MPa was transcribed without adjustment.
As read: 3.75 MPa
